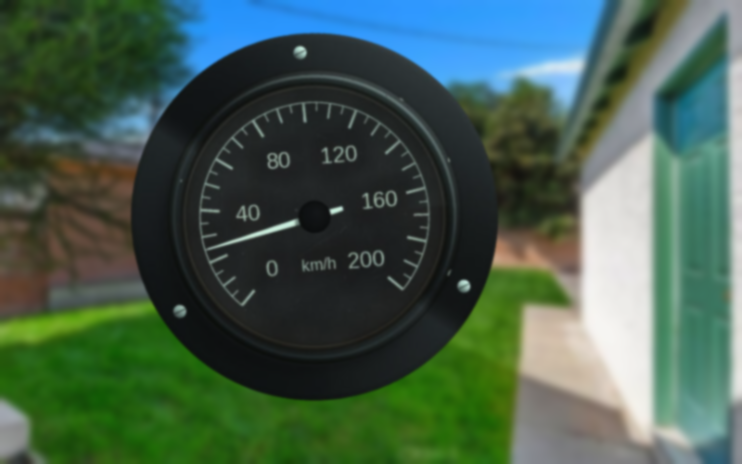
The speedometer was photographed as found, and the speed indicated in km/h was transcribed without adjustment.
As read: 25 km/h
